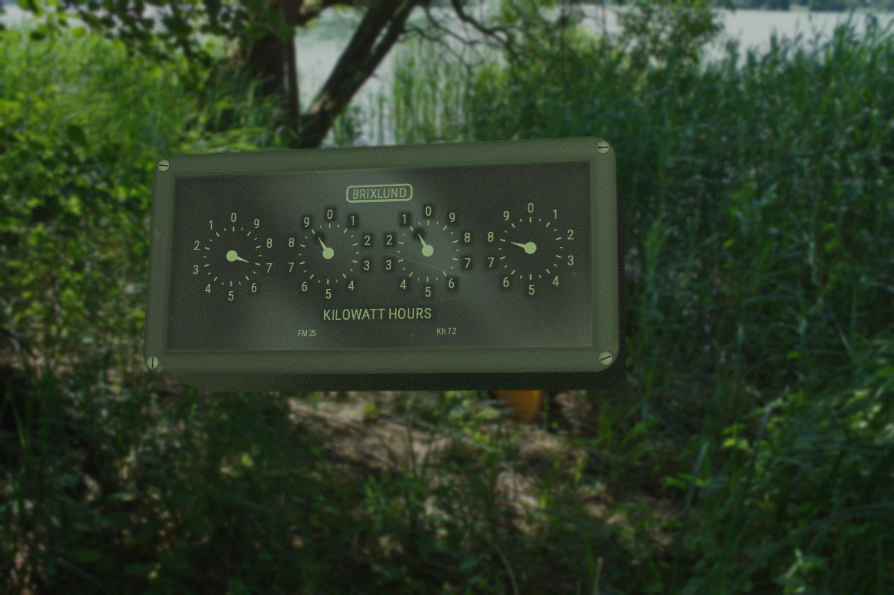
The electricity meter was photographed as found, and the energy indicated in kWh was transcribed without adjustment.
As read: 6908 kWh
